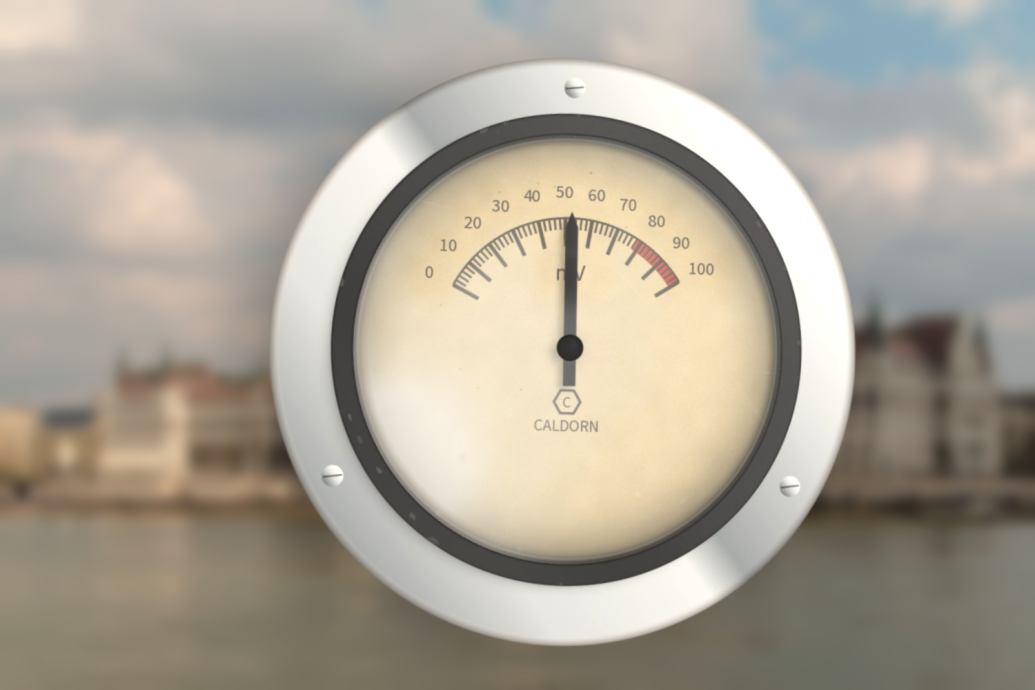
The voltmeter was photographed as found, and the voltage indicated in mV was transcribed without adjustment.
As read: 52 mV
